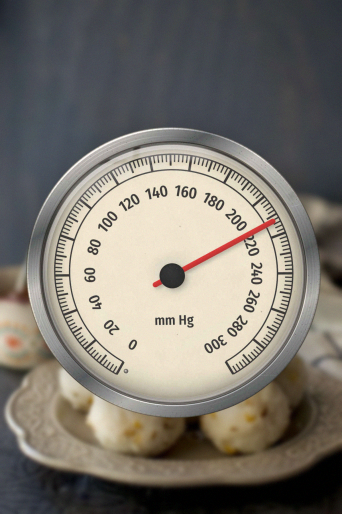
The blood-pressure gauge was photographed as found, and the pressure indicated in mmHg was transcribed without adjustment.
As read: 212 mmHg
